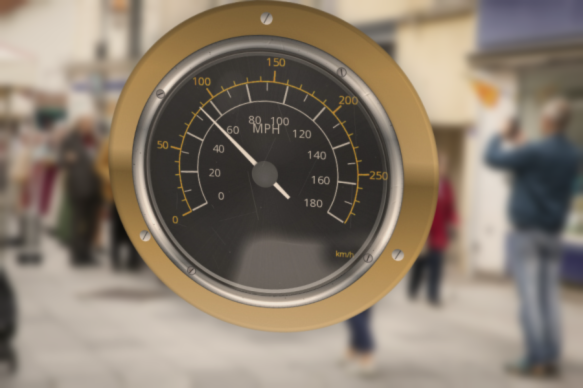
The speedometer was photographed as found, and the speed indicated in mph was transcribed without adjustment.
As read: 55 mph
